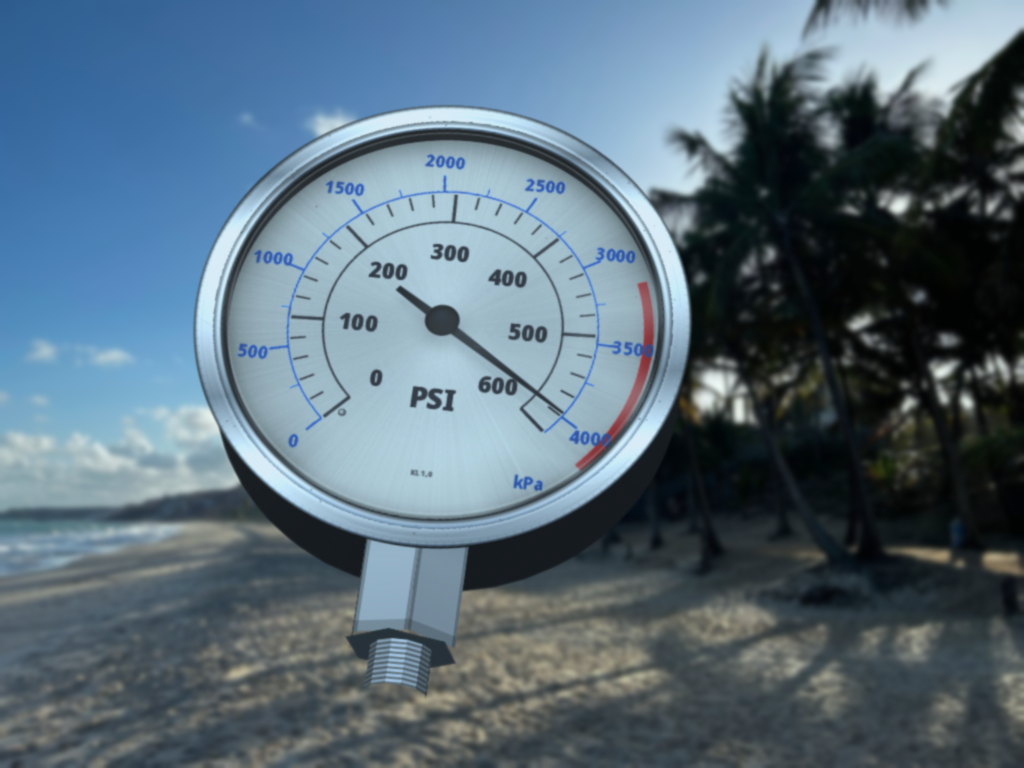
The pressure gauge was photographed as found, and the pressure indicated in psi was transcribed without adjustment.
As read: 580 psi
